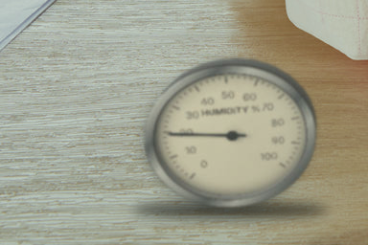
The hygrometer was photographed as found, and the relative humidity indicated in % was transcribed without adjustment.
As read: 20 %
